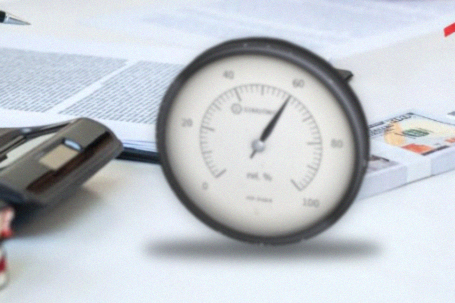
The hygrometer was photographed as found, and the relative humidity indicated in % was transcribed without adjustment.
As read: 60 %
